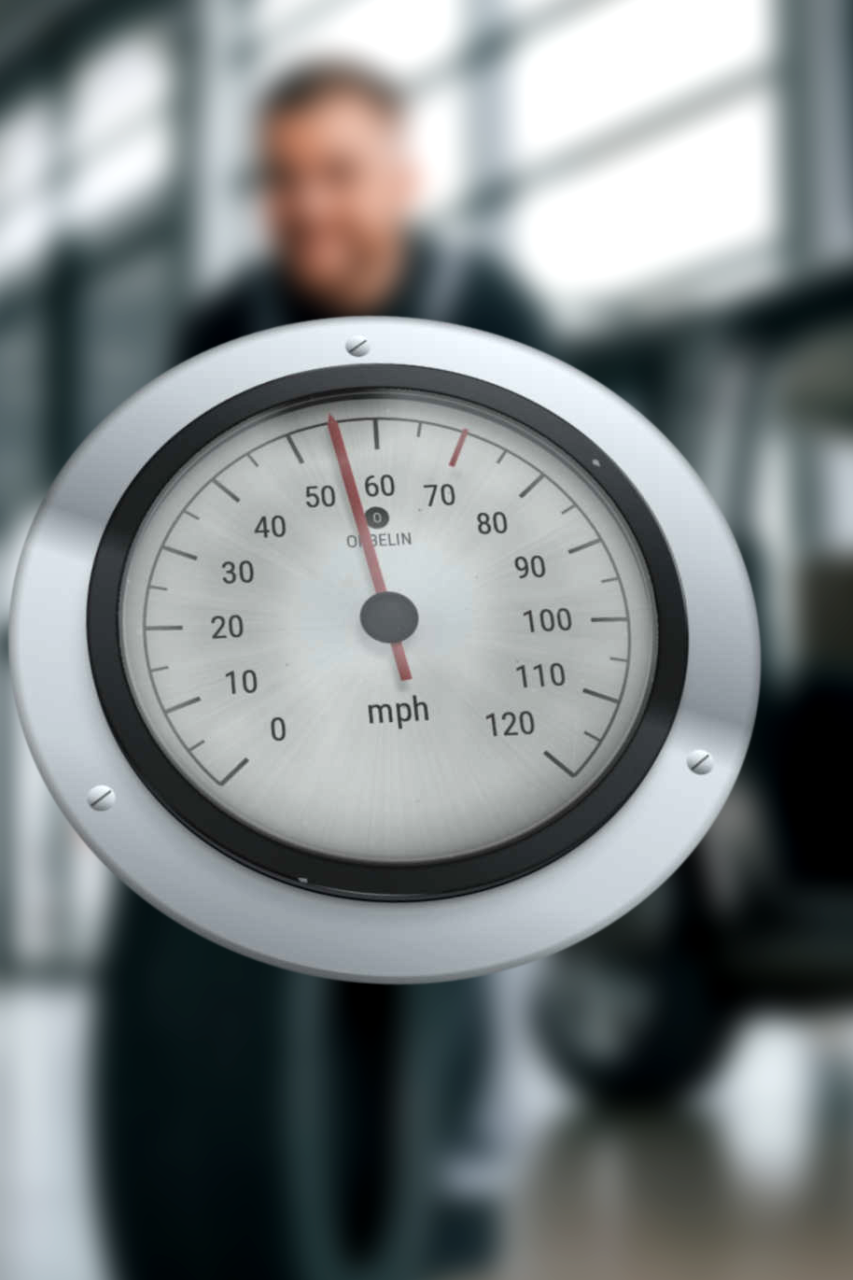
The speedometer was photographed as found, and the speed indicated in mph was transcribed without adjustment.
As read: 55 mph
